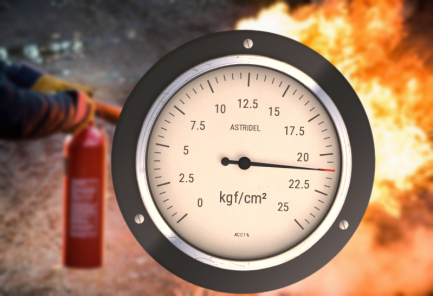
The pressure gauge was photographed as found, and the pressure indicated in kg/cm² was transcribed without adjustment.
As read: 21 kg/cm²
